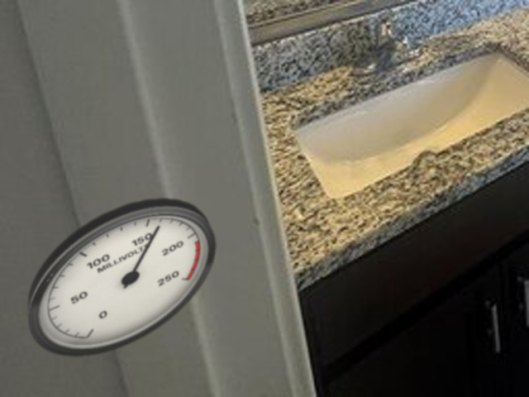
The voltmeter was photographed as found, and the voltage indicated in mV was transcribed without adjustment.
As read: 160 mV
